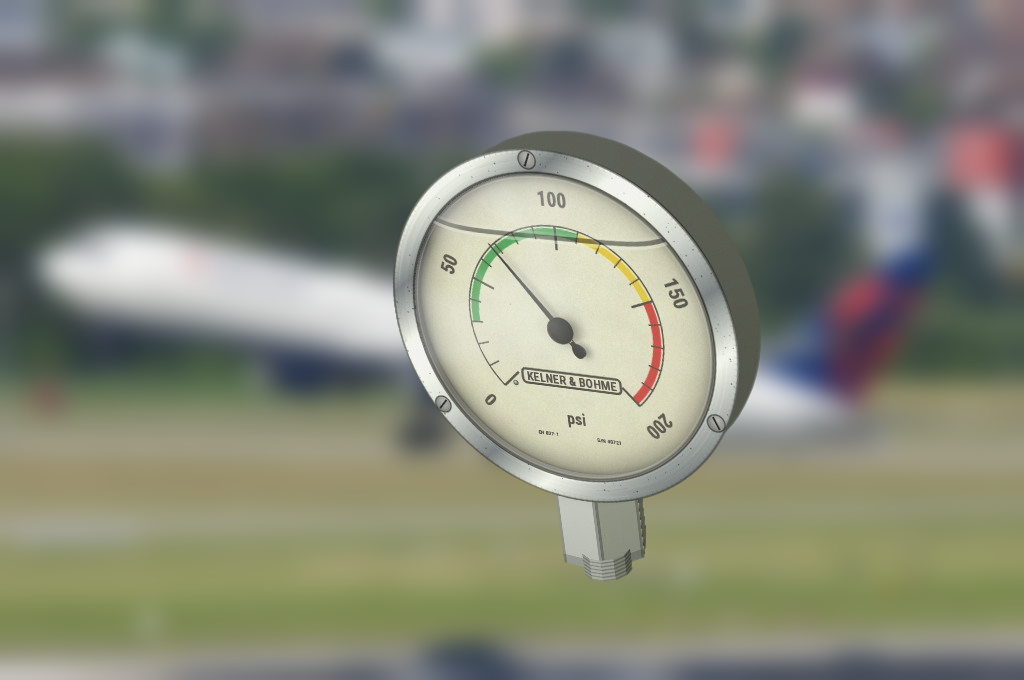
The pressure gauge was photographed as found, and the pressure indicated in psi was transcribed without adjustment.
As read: 70 psi
